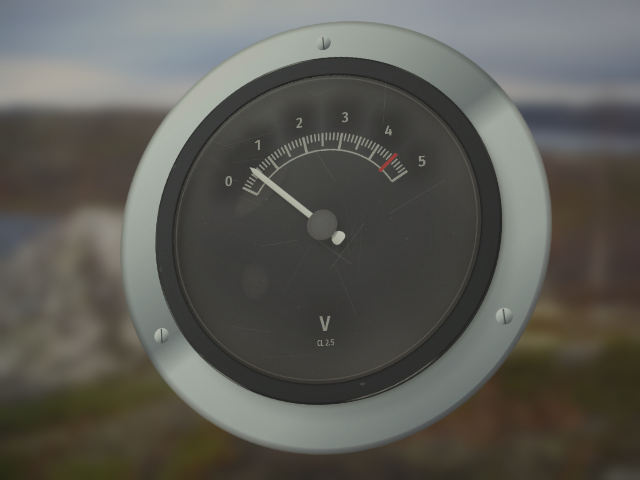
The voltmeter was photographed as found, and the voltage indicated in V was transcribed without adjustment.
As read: 0.5 V
